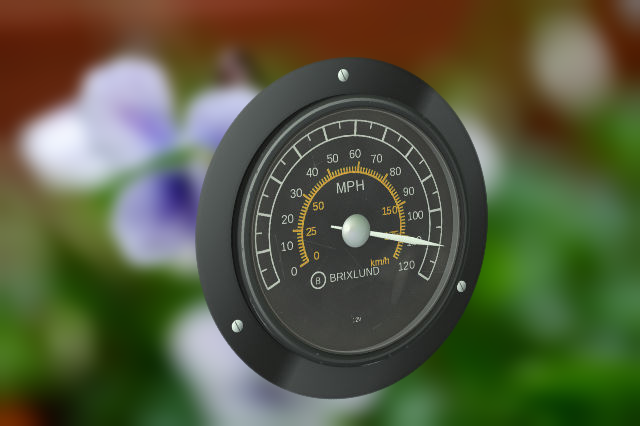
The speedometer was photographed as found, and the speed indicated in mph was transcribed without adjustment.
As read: 110 mph
